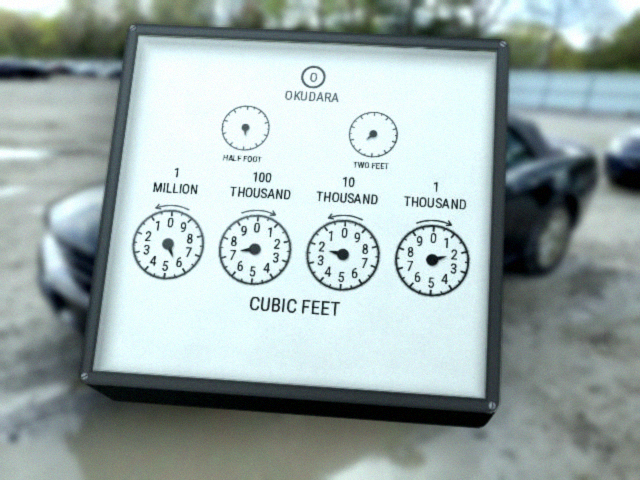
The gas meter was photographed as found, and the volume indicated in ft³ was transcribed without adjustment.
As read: 572200 ft³
